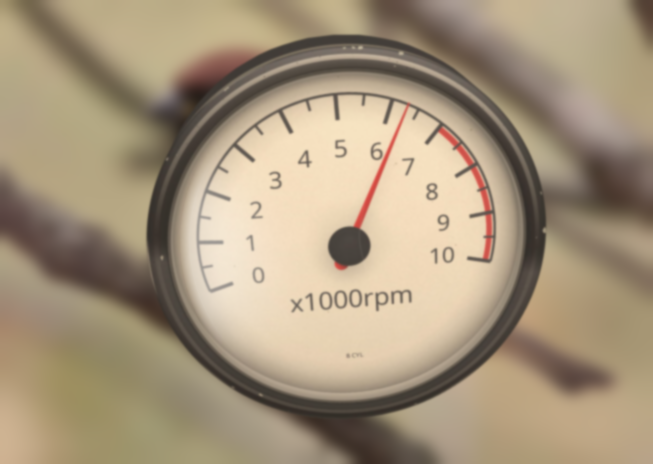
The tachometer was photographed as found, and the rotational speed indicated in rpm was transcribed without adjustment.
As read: 6250 rpm
